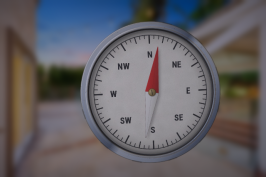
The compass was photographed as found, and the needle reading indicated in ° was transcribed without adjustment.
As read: 10 °
